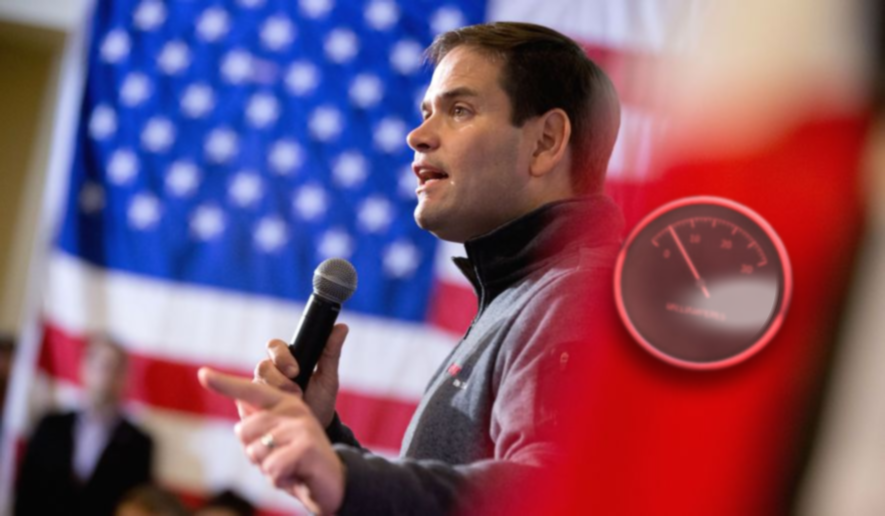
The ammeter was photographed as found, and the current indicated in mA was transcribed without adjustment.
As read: 5 mA
